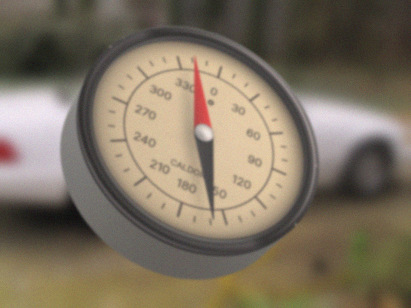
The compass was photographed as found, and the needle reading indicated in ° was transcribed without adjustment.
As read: 340 °
